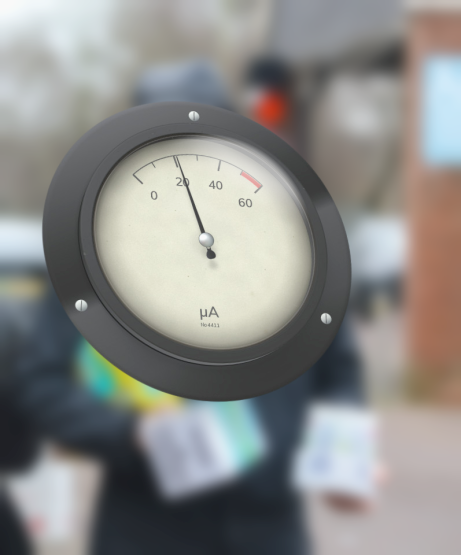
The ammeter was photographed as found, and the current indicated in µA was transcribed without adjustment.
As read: 20 µA
